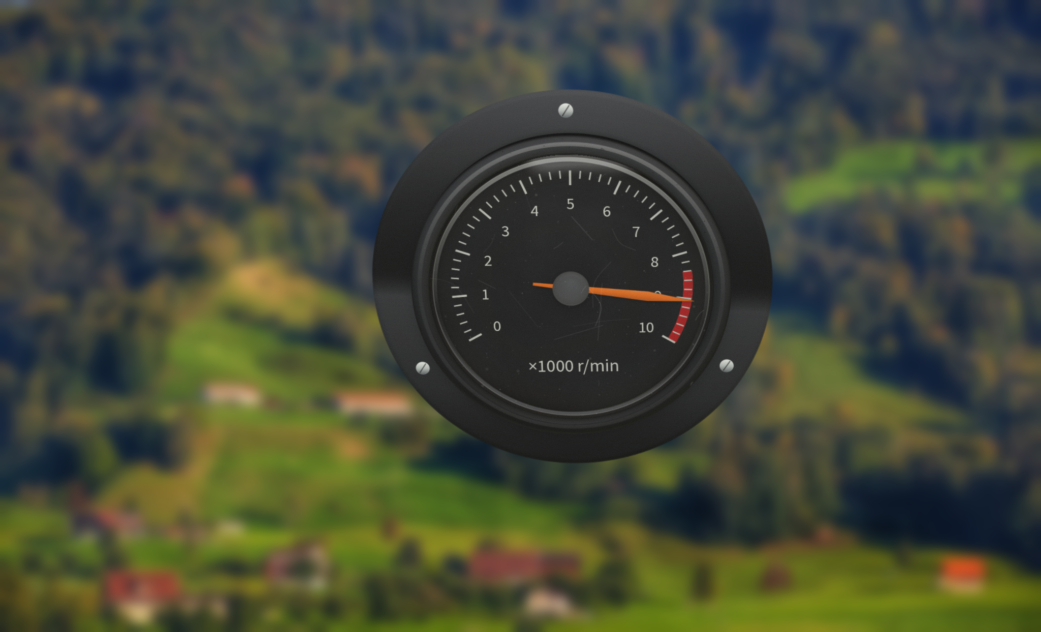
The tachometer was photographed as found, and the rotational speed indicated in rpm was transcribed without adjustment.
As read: 9000 rpm
